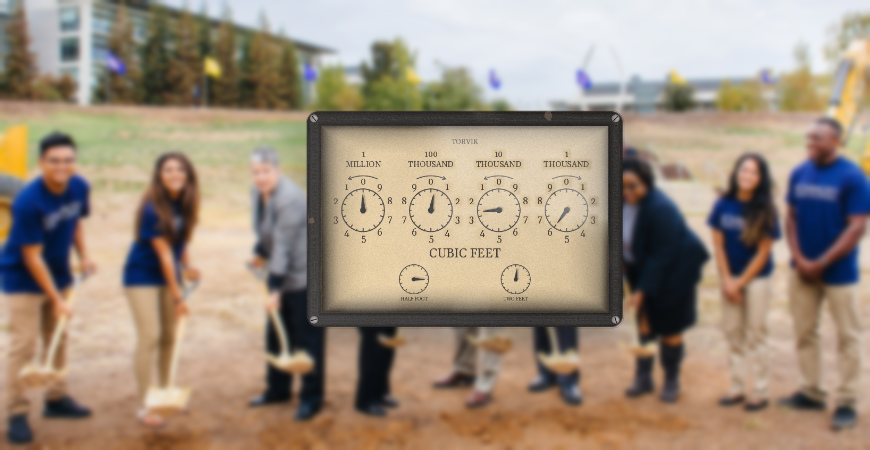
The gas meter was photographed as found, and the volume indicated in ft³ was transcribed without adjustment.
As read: 2600 ft³
